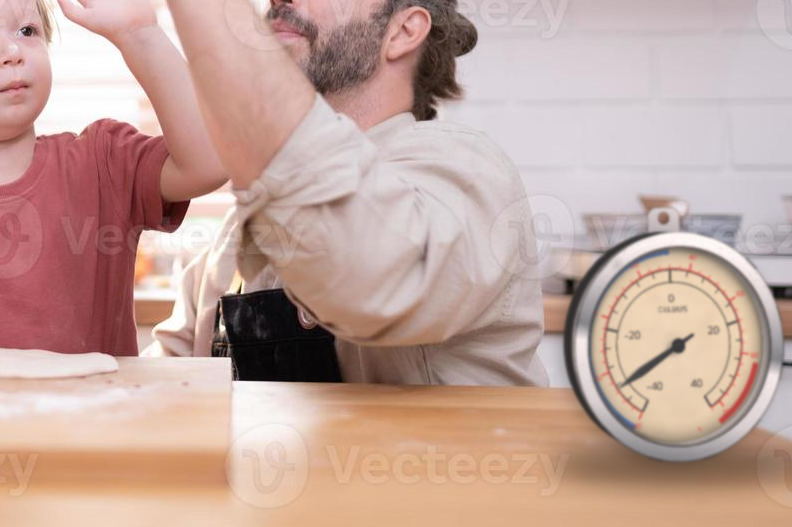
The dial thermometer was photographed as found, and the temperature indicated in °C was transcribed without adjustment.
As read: -32 °C
